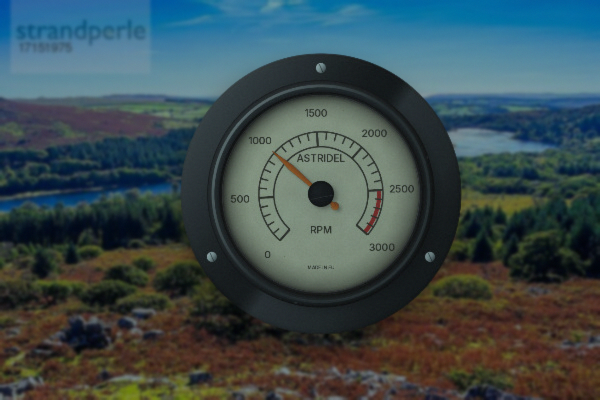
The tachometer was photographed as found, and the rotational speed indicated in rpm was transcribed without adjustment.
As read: 1000 rpm
